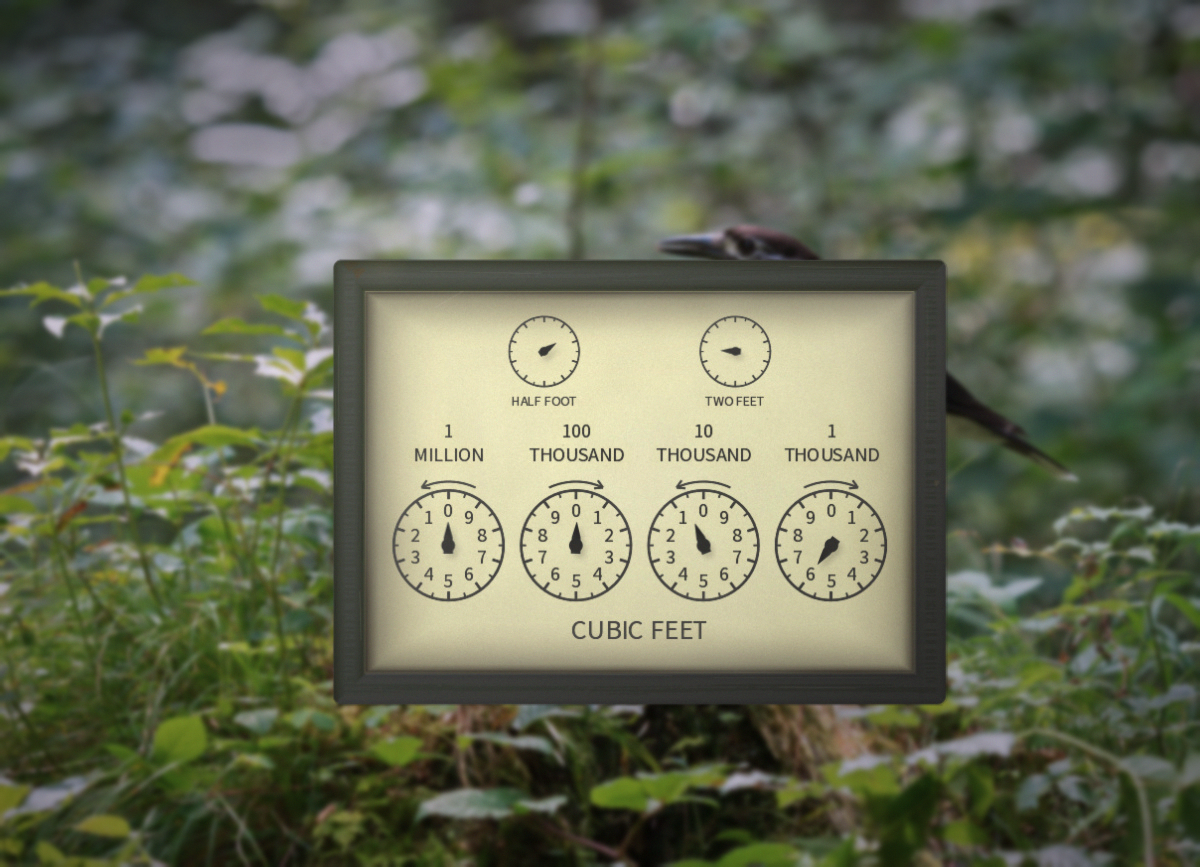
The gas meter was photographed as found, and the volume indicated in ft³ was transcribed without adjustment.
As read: 600 ft³
